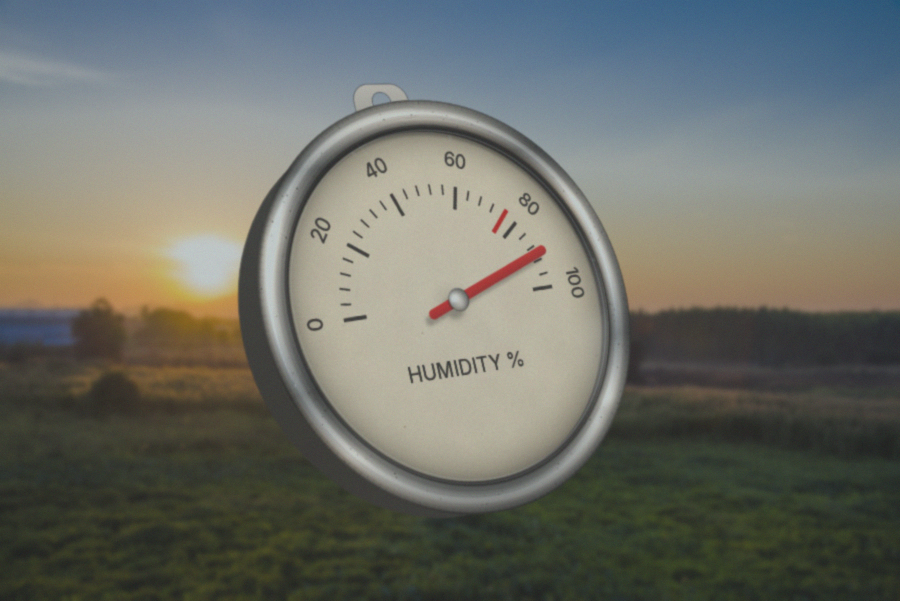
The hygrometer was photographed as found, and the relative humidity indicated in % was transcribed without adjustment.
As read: 90 %
